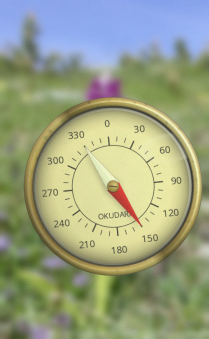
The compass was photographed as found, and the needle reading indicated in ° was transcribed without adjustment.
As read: 150 °
